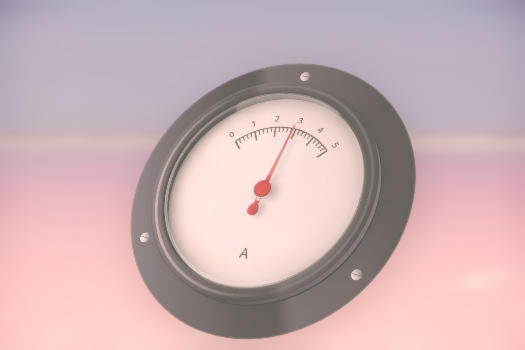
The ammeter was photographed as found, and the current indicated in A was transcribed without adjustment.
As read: 3 A
